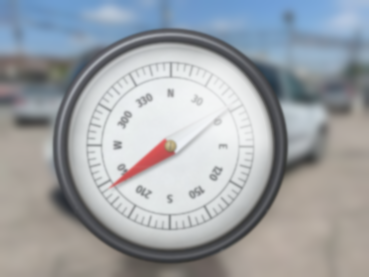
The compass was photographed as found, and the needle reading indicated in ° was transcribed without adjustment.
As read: 235 °
